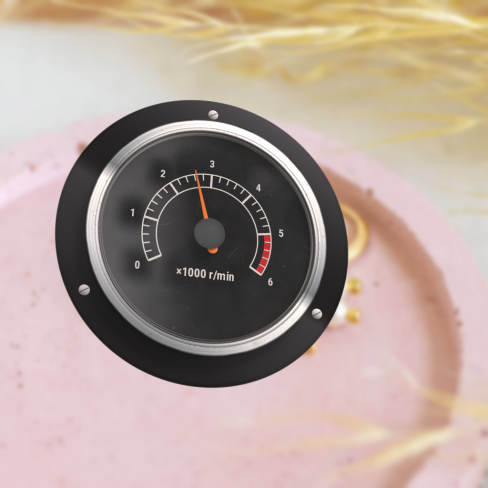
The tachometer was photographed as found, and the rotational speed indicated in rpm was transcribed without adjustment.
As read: 2600 rpm
